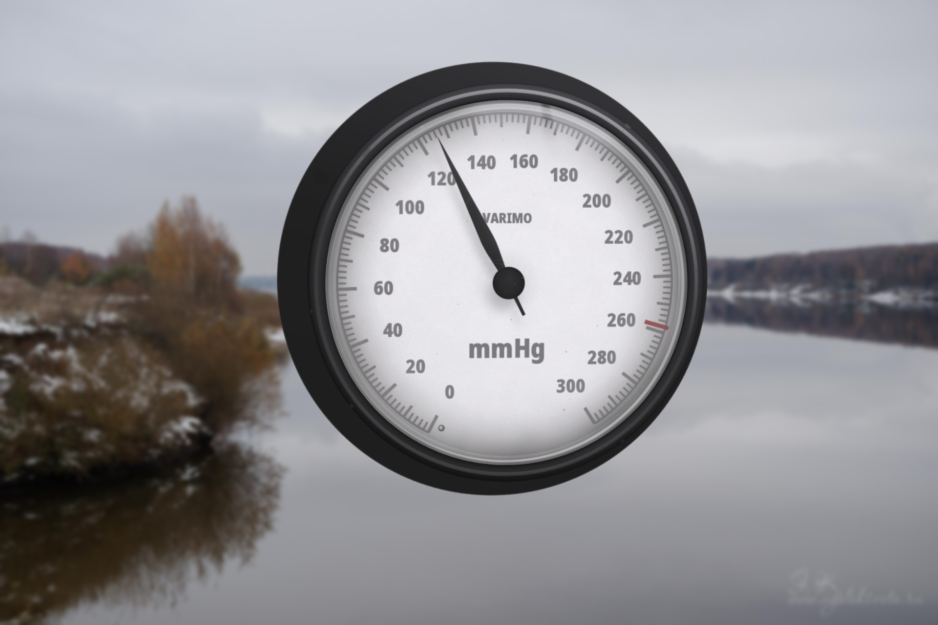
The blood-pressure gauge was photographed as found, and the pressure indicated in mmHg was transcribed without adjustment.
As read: 126 mmHg
